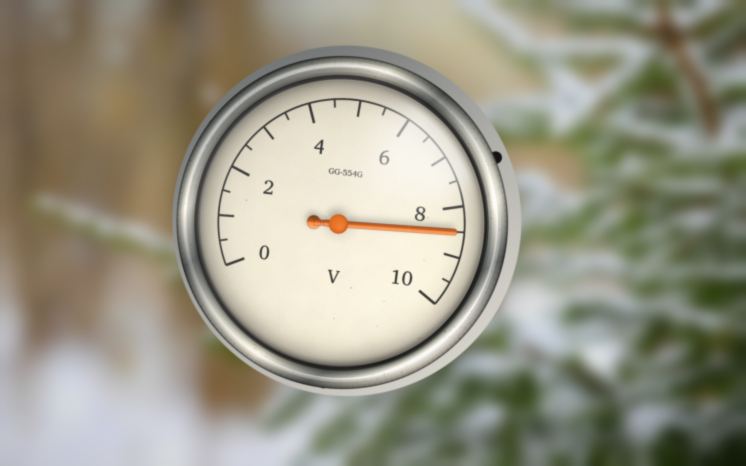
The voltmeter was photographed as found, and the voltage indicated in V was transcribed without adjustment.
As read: 8.5 V
